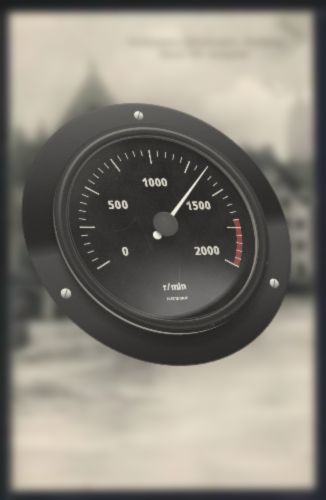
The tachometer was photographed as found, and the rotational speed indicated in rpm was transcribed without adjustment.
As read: 1350 rpm
